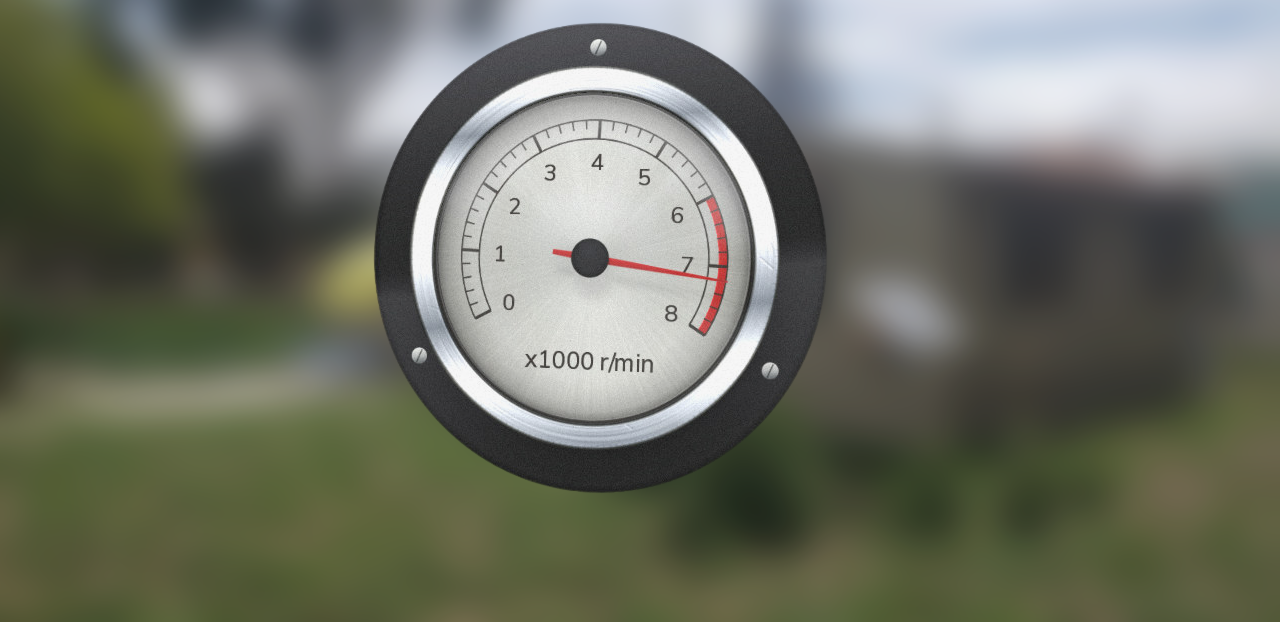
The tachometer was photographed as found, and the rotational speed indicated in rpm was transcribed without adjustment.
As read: 7200 rpm
